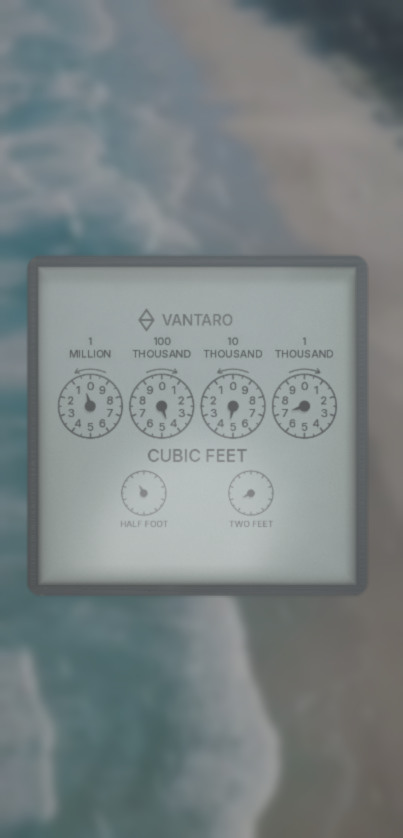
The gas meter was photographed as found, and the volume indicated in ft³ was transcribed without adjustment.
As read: 44700 ft³
